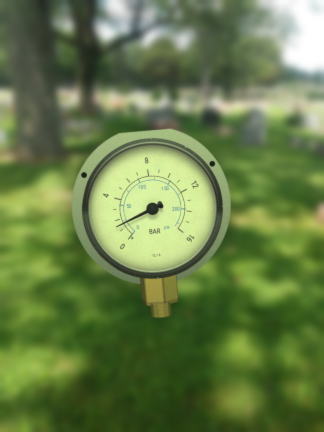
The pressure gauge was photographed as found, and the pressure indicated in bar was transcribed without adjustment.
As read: 1.5 bar
